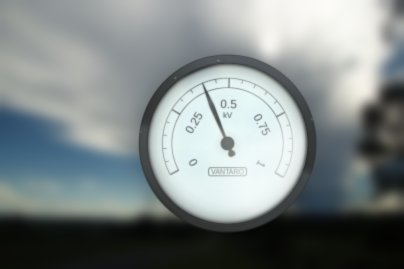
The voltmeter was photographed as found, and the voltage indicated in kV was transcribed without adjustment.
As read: 0.4 kV
